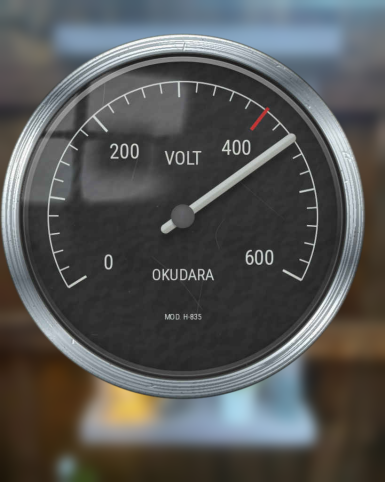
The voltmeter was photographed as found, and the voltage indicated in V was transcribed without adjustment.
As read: 440 V
